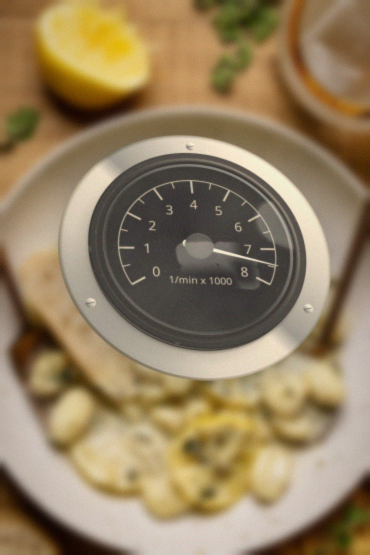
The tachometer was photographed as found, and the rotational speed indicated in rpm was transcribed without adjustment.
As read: 7500 rpm
